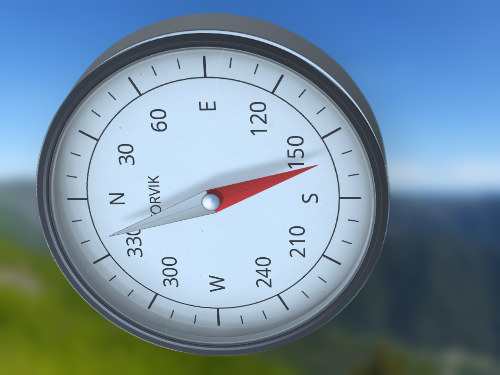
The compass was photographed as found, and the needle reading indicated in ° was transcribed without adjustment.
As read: 160 °
